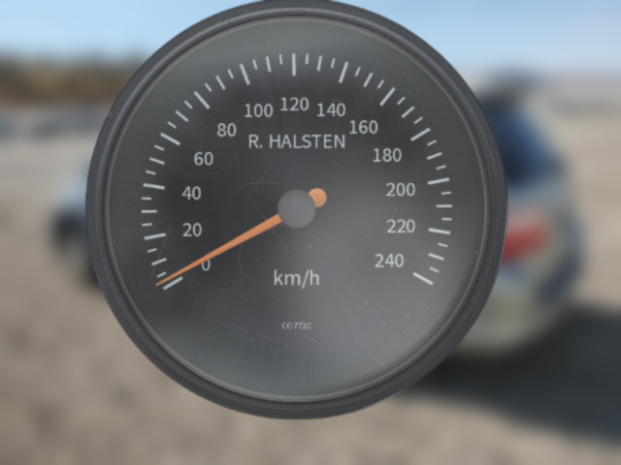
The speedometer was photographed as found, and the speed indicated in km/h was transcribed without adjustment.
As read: 2.5 km/h
